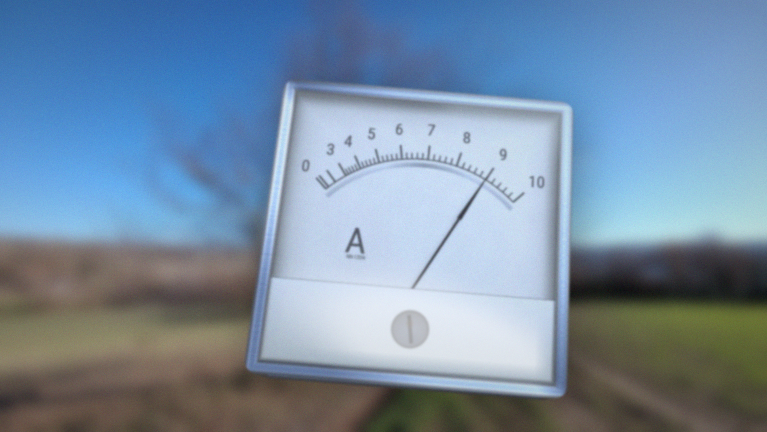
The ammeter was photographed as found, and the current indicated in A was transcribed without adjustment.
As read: 9 A
